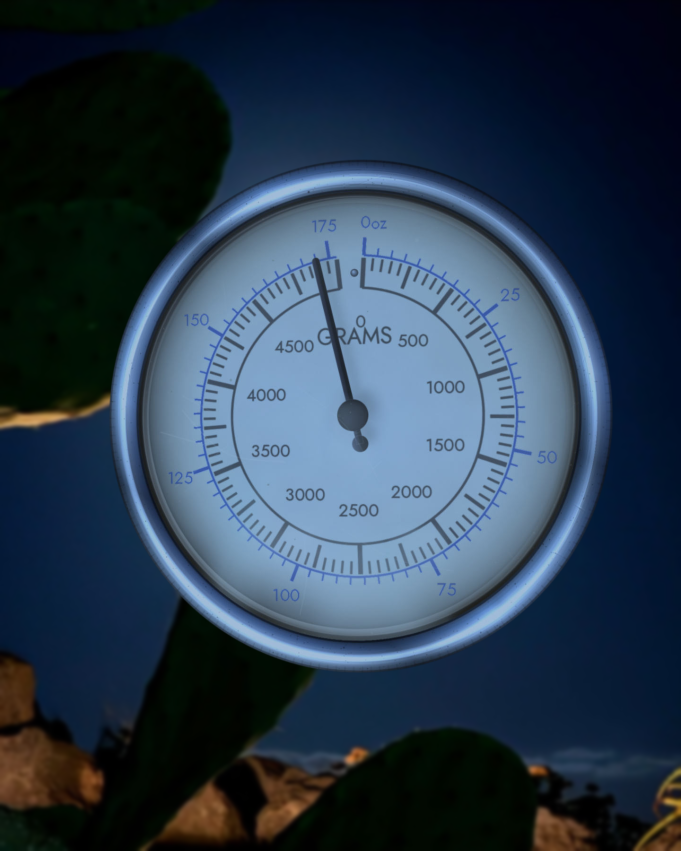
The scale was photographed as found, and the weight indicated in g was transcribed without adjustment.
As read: 4900 g
